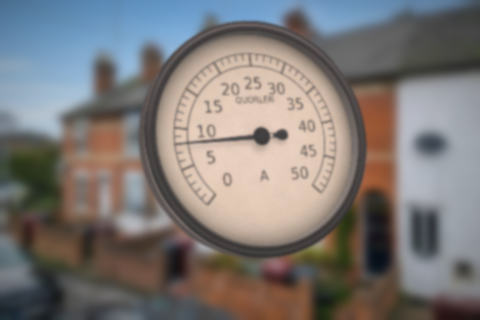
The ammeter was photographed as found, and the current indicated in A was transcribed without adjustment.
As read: 8 A
